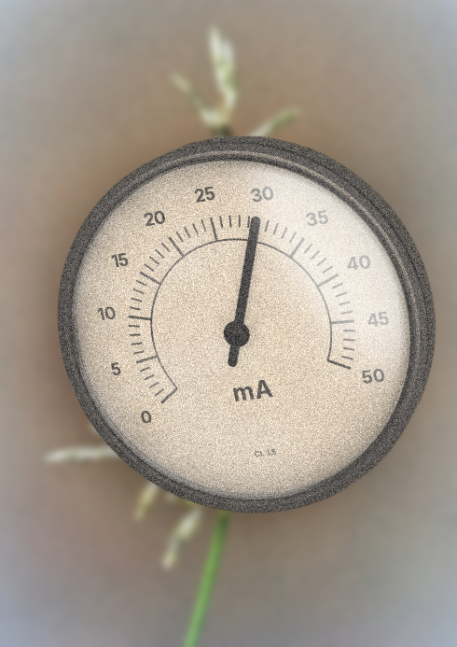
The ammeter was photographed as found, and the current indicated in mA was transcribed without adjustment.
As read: 30 mA
